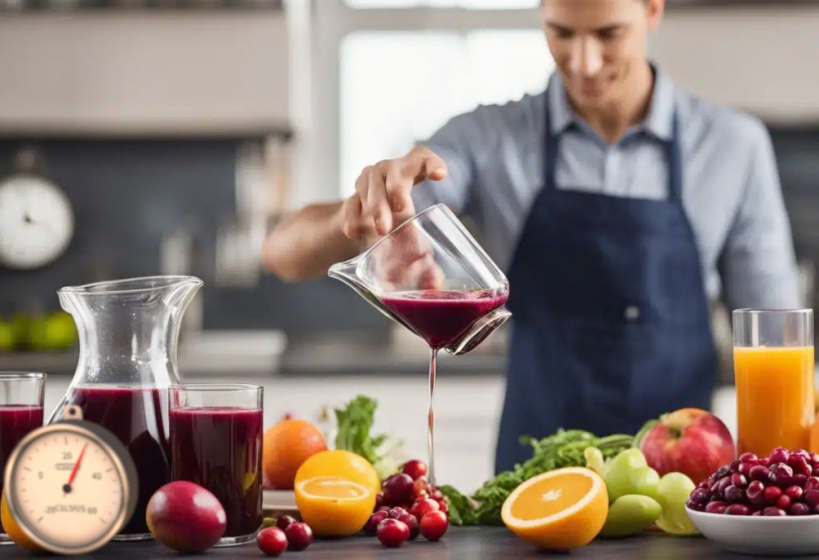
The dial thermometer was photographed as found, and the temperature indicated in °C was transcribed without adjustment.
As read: 28 °C
